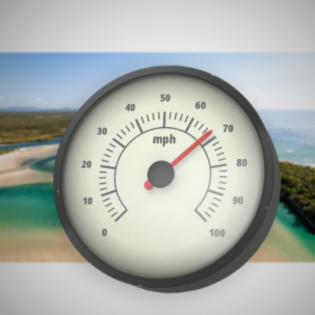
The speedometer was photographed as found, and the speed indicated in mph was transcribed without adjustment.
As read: 68 mph
